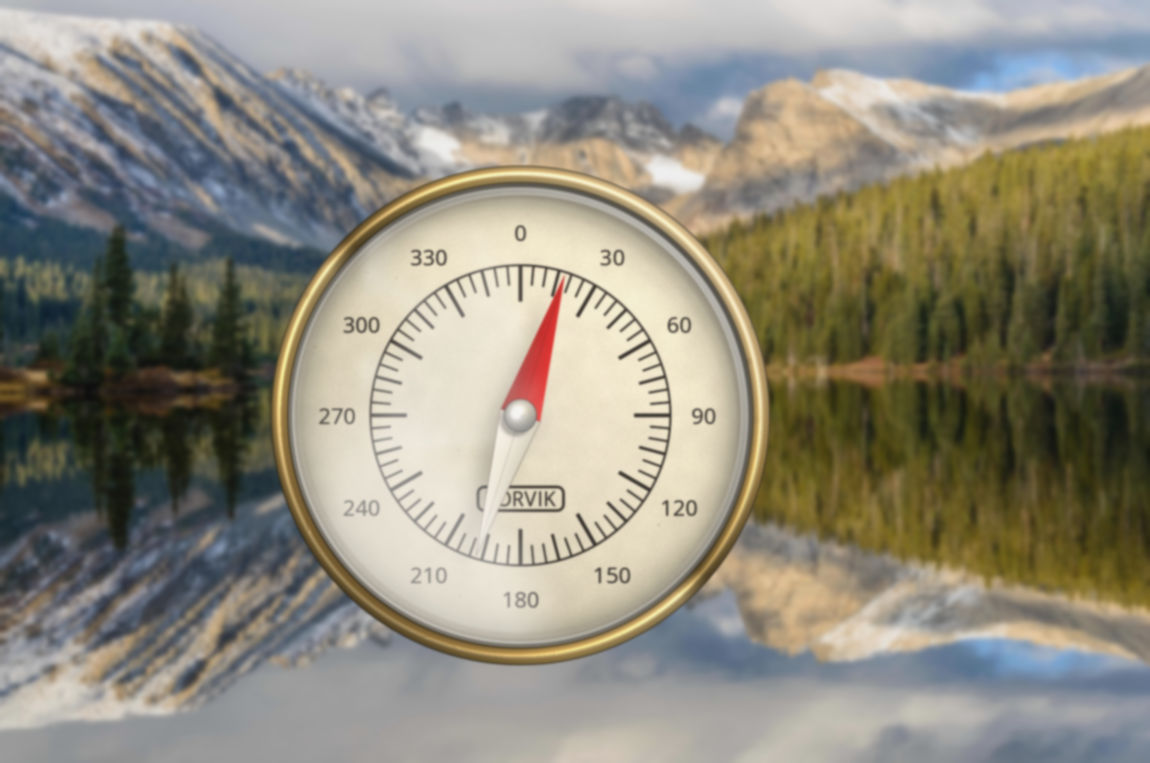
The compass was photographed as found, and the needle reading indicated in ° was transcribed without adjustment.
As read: 17.5 °
